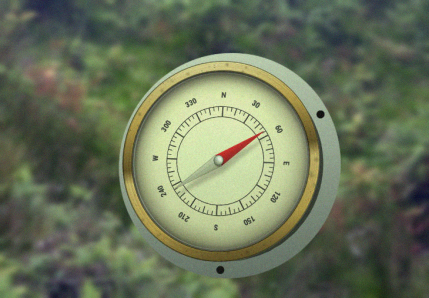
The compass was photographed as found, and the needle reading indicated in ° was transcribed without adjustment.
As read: 55 °
